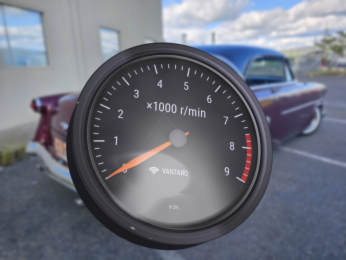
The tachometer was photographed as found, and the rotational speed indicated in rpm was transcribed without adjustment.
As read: 0 rpm
